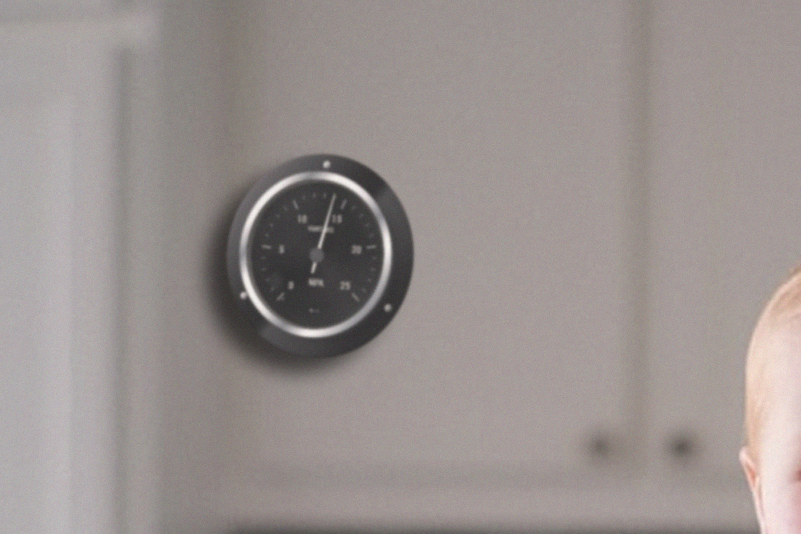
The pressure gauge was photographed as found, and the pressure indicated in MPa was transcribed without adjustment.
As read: 14 MPa
